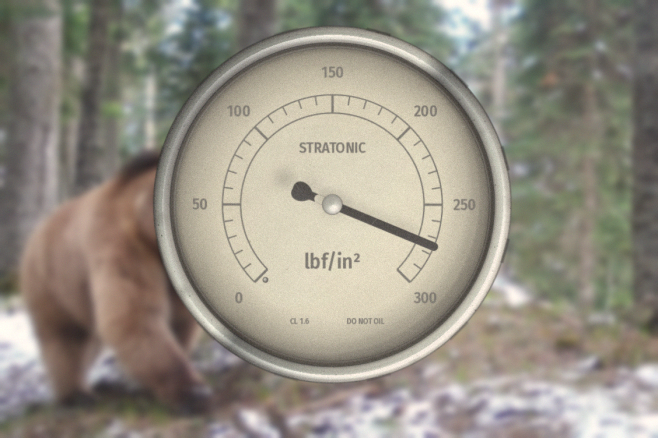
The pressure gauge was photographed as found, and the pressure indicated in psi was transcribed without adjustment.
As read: 275 psi
